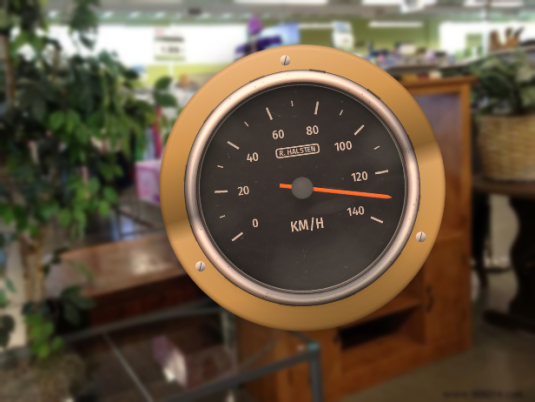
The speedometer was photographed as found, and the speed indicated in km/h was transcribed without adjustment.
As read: 130 km/h
